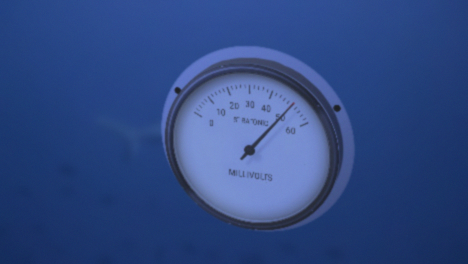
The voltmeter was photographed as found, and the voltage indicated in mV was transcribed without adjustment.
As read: 50 mV
